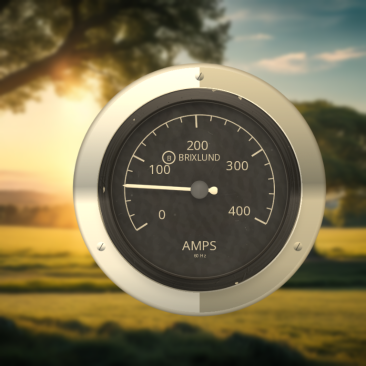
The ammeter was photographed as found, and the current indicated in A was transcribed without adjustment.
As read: 60 A
